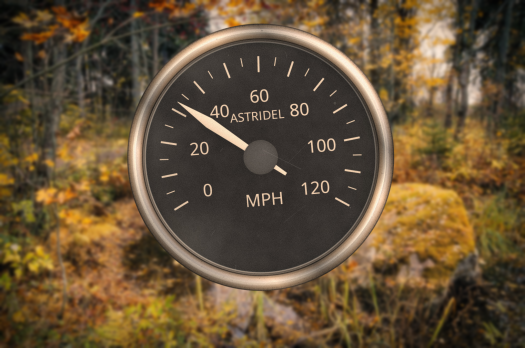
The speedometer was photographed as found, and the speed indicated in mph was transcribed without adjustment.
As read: 32.5 mph
